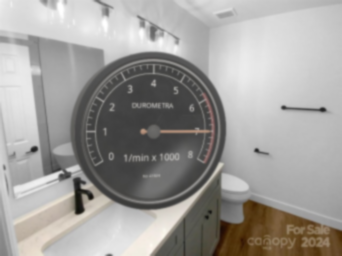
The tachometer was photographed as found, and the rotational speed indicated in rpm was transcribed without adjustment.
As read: 7000 rpm
